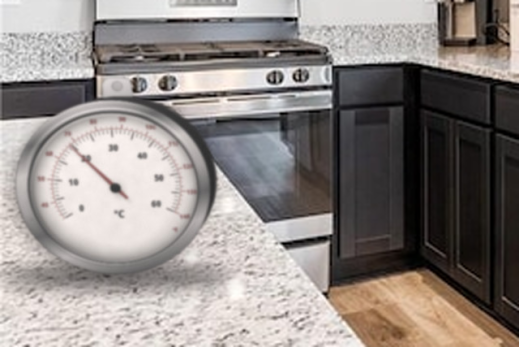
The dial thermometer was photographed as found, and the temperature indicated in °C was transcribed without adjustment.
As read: 20 °C
